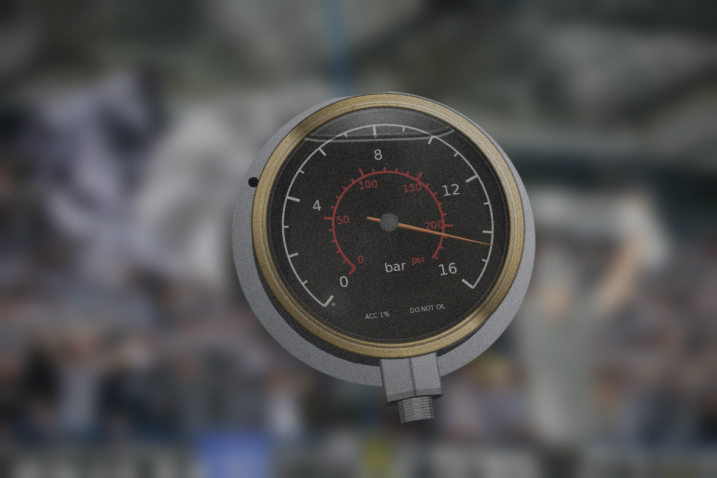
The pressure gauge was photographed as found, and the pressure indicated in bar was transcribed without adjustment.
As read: 14.5 bar
